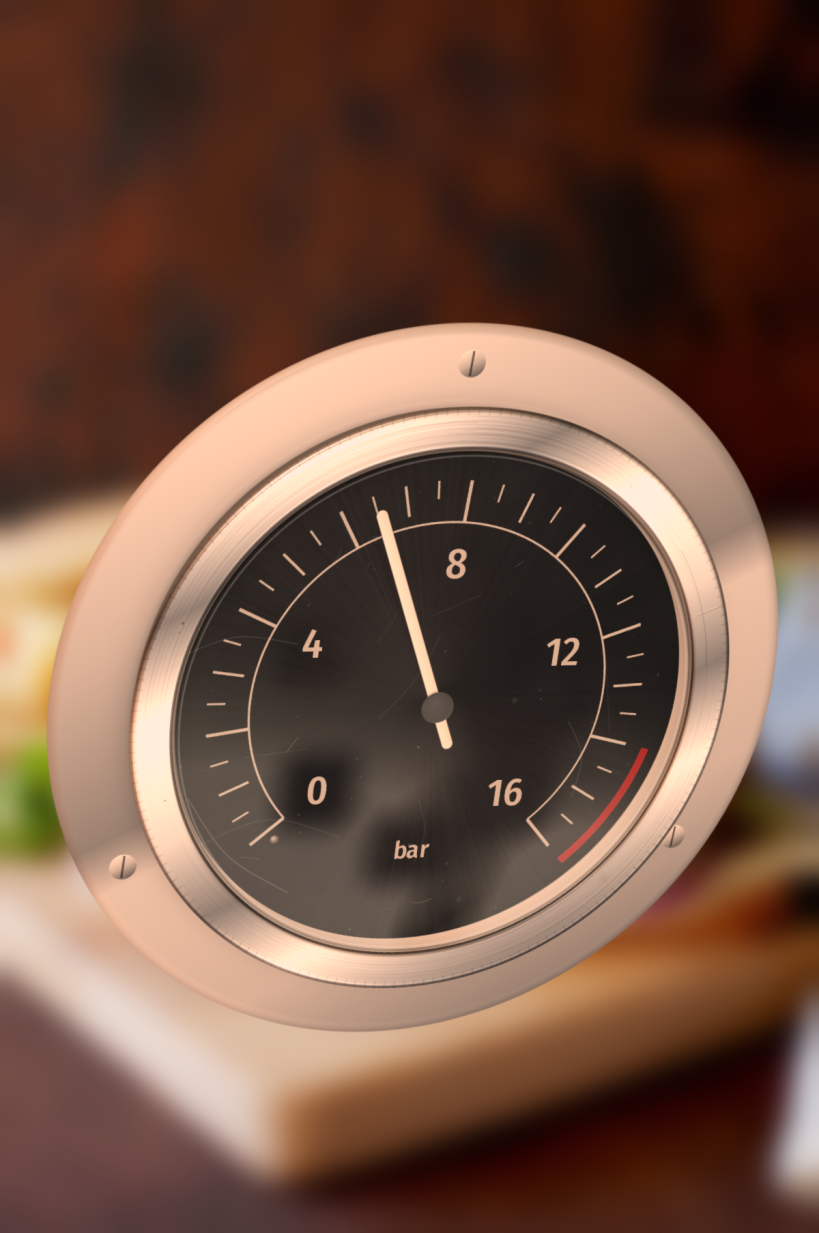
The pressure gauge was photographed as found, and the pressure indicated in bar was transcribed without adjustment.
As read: 6.5 bar
